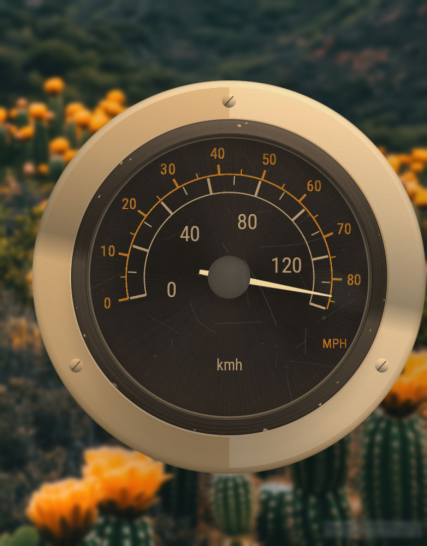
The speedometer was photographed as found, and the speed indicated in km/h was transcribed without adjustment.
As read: 135 km/h
